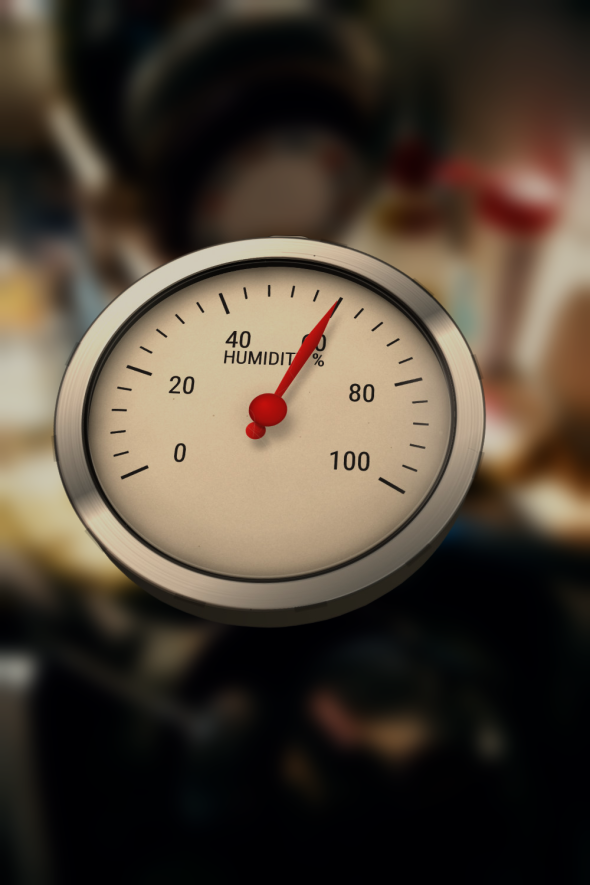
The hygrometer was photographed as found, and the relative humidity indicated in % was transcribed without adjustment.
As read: 60 %
